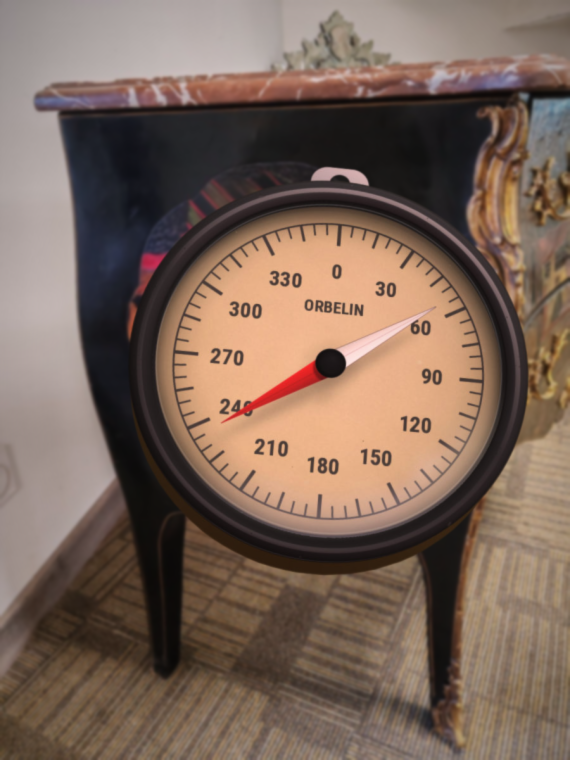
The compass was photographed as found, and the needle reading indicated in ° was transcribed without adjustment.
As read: 235 °
